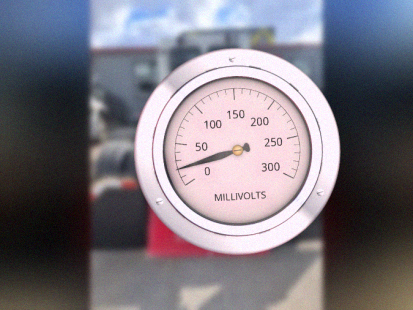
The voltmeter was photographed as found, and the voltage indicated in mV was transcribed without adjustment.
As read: 20 mV
